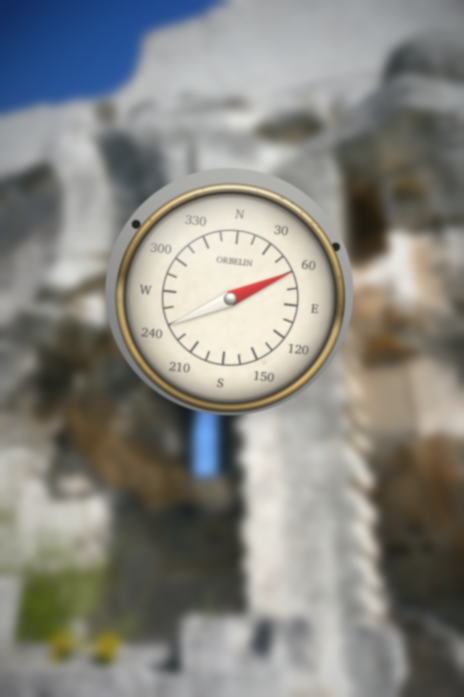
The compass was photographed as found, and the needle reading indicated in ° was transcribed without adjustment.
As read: 60 °
